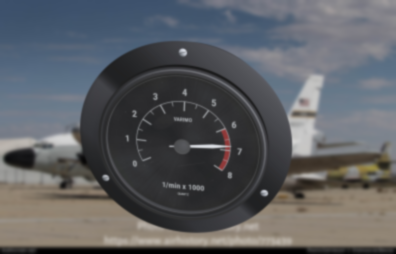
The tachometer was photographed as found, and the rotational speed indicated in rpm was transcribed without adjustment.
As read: 6750 rpm
